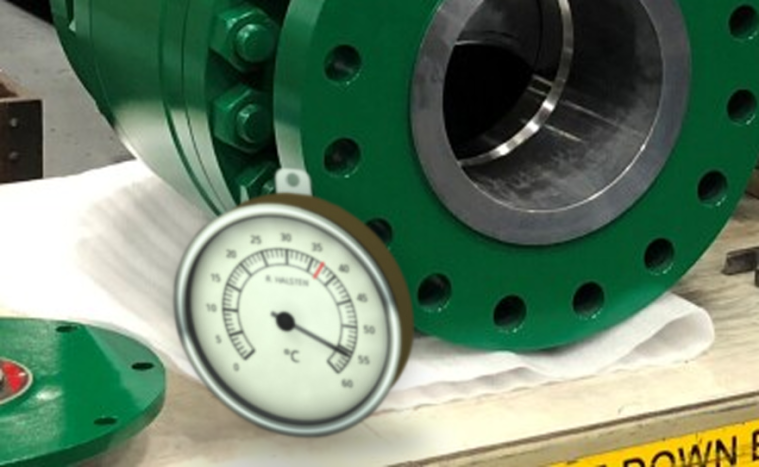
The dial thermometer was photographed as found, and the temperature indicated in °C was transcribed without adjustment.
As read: 55 °C
